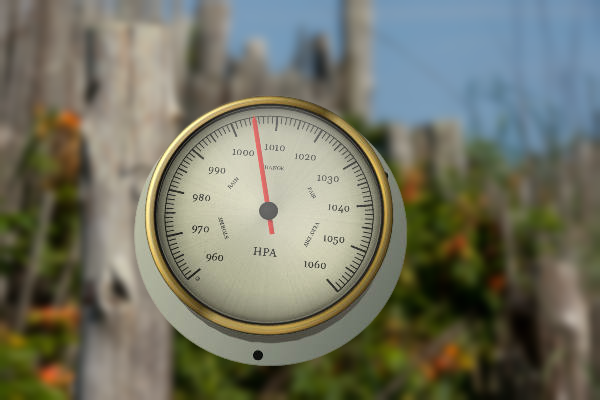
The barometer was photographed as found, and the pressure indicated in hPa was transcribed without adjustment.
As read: 1005 hPa
